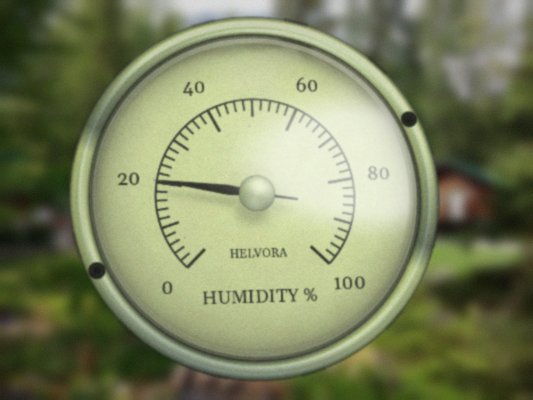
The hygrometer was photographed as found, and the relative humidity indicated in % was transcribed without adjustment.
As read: 20 %
